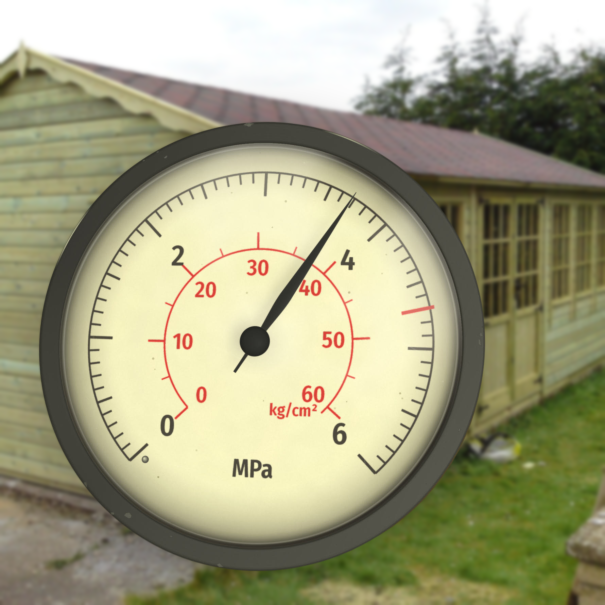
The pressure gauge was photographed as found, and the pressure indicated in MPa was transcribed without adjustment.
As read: 3.7 MPa
